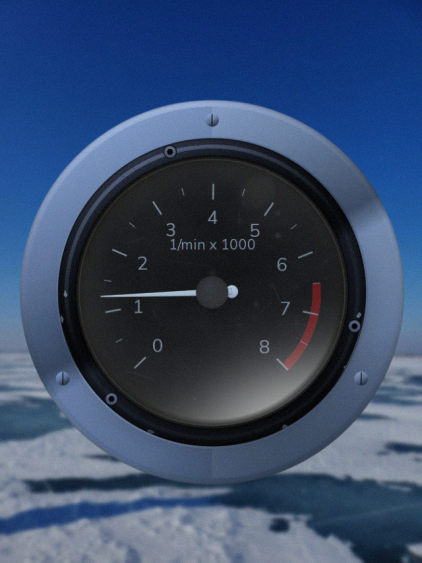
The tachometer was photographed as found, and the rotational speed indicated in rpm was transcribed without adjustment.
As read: 1250 rpm
